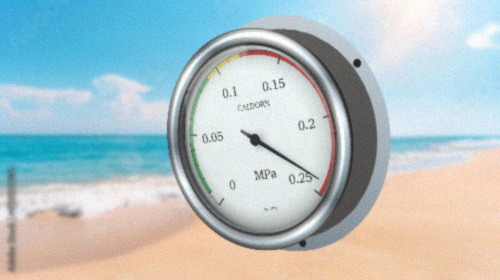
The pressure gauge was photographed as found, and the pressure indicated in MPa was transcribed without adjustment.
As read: 0.24 MPa
